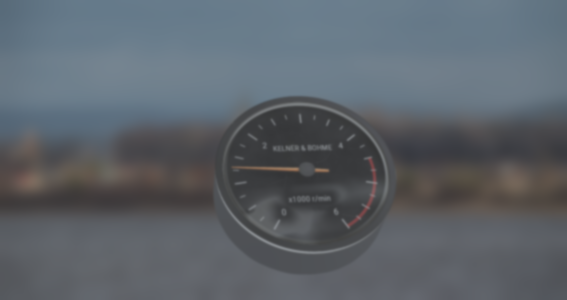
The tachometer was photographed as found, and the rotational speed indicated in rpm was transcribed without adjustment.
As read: 1250 rpm
